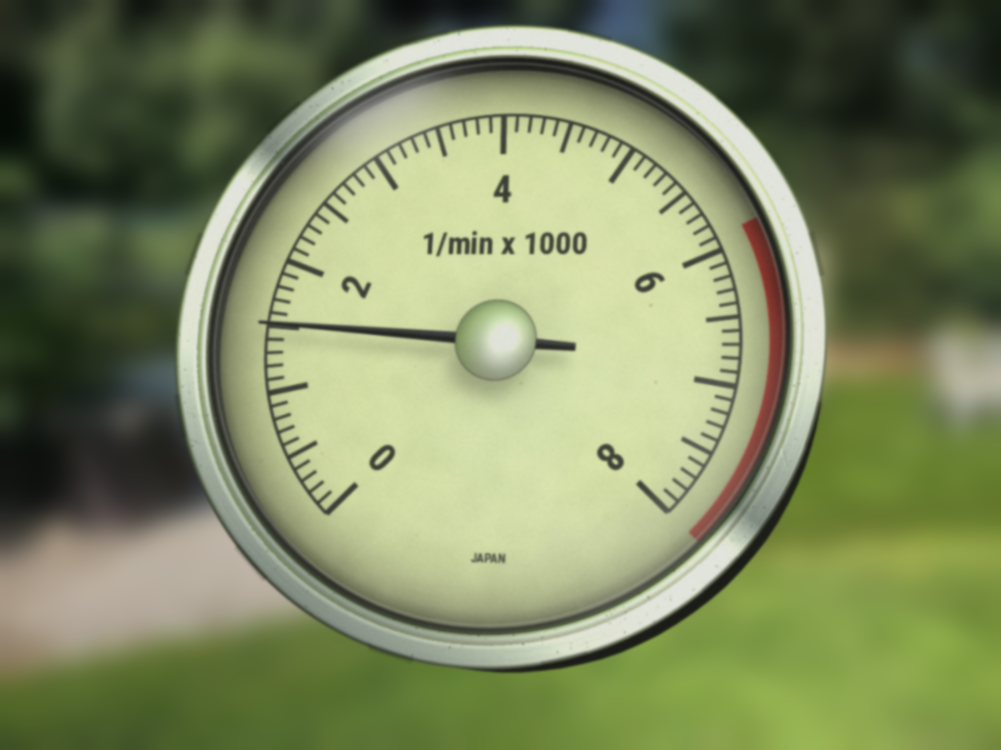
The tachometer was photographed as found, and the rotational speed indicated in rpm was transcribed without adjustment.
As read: 1500 rpm
